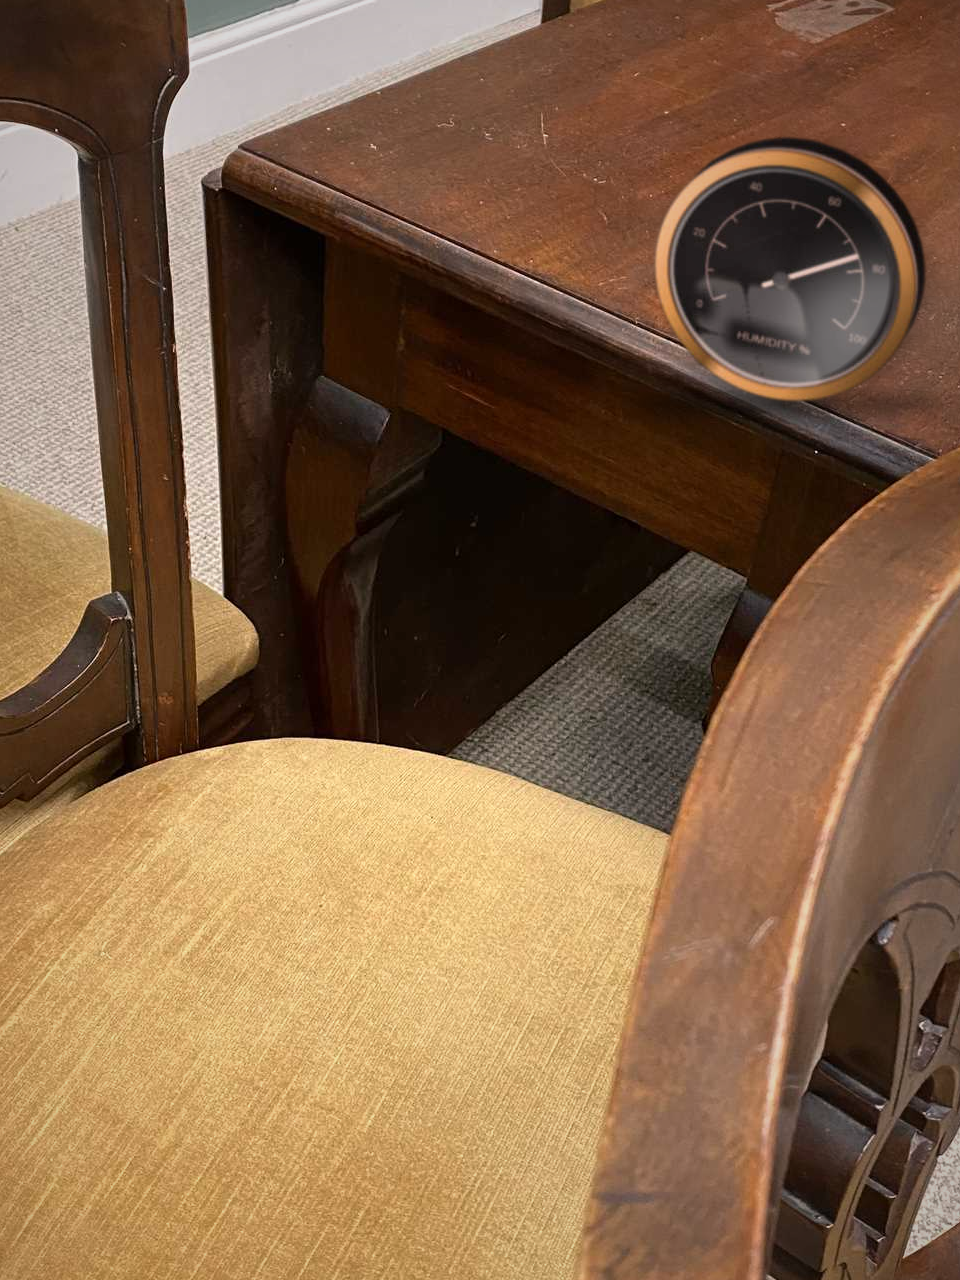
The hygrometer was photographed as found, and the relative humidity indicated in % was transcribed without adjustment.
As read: 75 %
